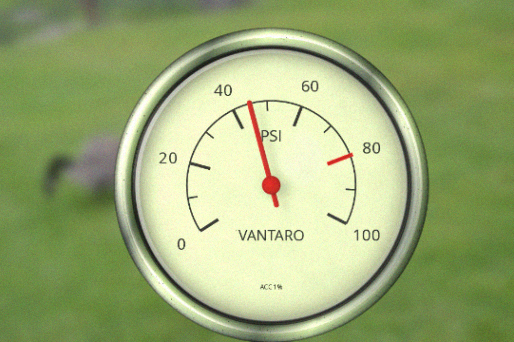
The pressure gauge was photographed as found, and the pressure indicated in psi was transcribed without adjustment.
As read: 45 psi
